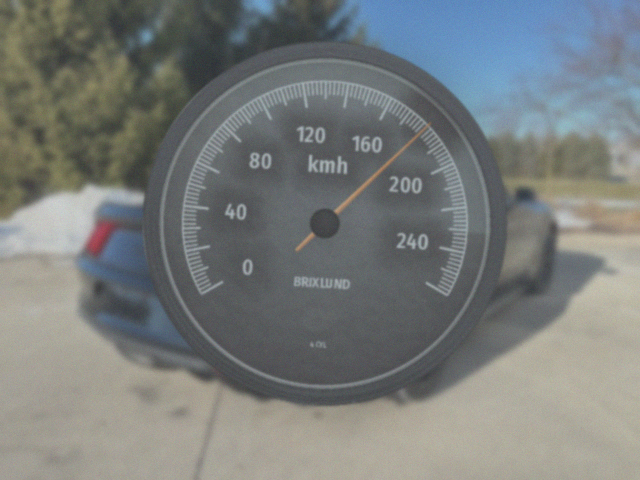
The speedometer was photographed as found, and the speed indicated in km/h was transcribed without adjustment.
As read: 180 km/h
